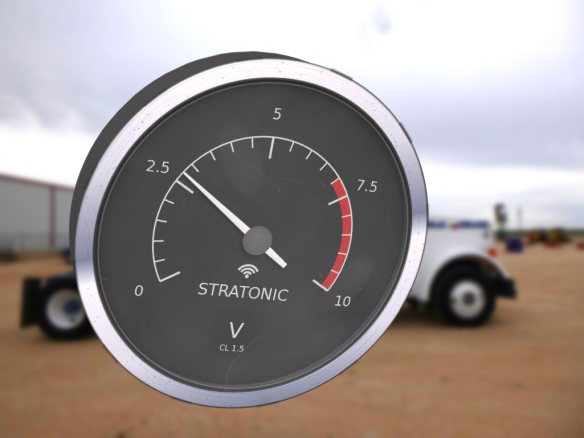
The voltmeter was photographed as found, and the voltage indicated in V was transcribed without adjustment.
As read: 2.75 V
